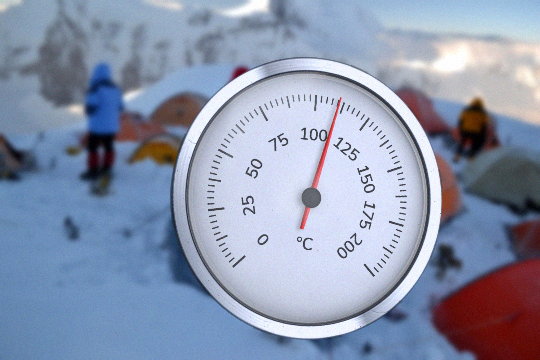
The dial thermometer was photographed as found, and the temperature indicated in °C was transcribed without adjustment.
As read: 110 °C
